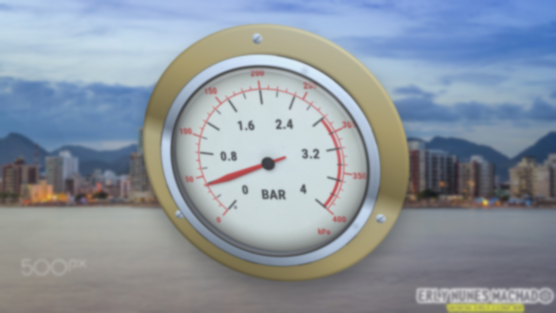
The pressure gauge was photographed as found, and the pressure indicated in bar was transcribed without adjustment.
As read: 0.4 bar
